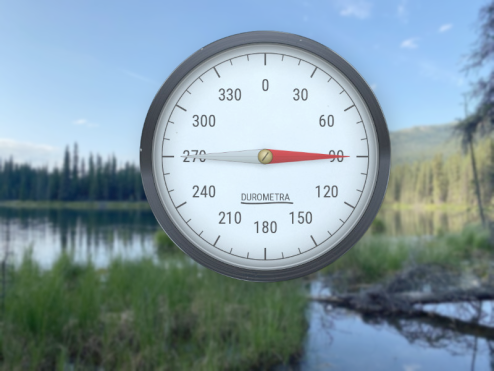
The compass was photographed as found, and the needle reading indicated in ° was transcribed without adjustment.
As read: 90 °
